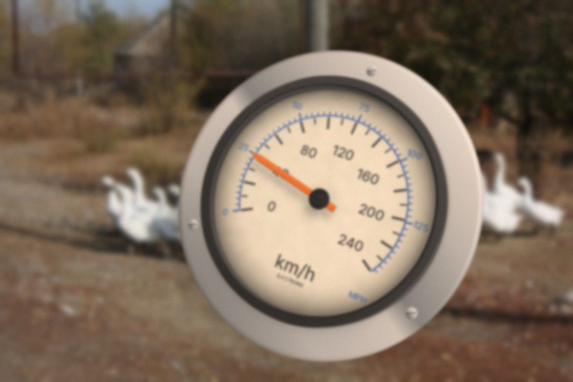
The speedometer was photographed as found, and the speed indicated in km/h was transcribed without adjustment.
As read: 40 km/h
